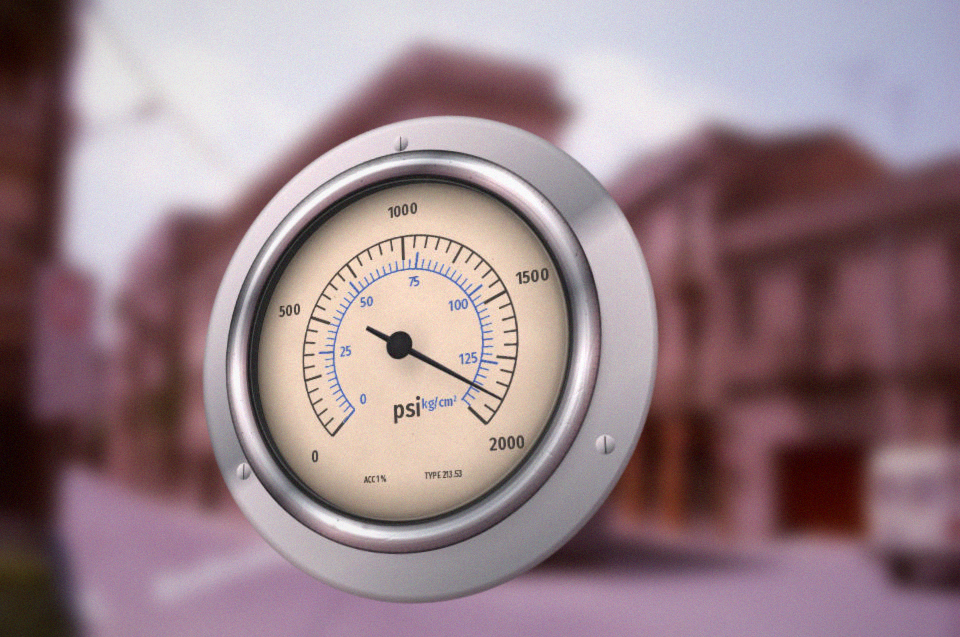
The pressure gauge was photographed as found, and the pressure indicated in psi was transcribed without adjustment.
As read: 1900 psi
